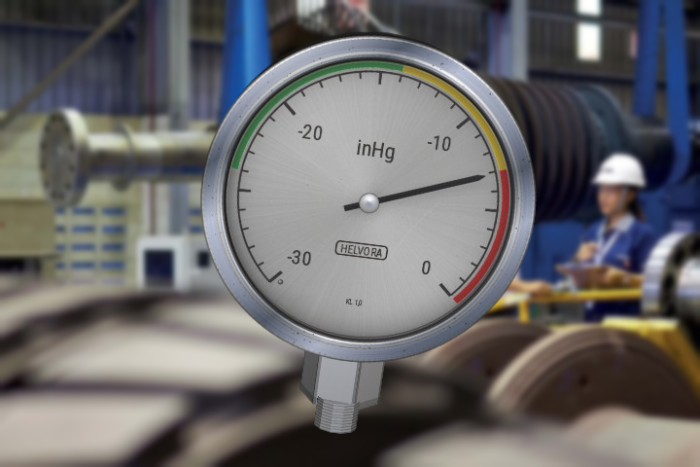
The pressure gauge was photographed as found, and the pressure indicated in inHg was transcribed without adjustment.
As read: -7 inHg
